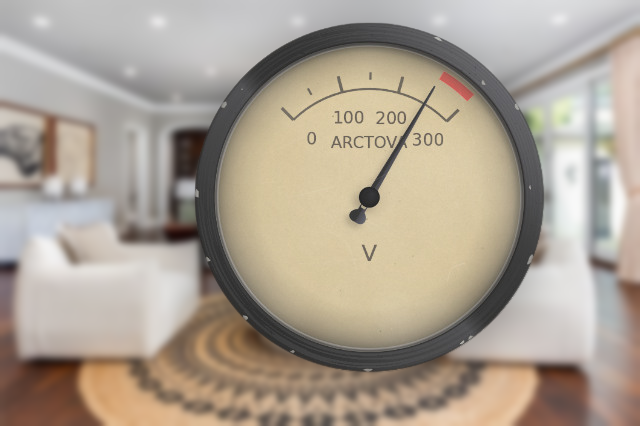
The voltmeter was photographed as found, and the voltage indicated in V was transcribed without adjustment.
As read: 250 V
